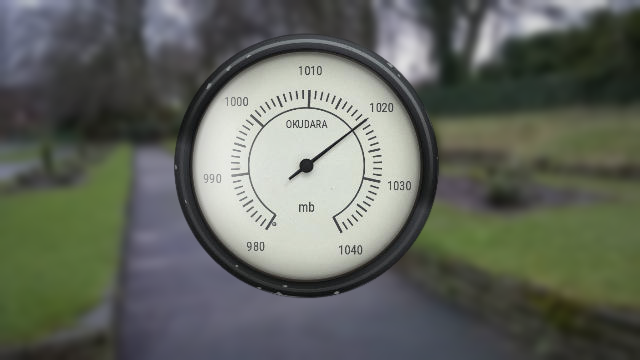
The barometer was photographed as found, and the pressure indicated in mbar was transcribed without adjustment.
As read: 1020 mbar
